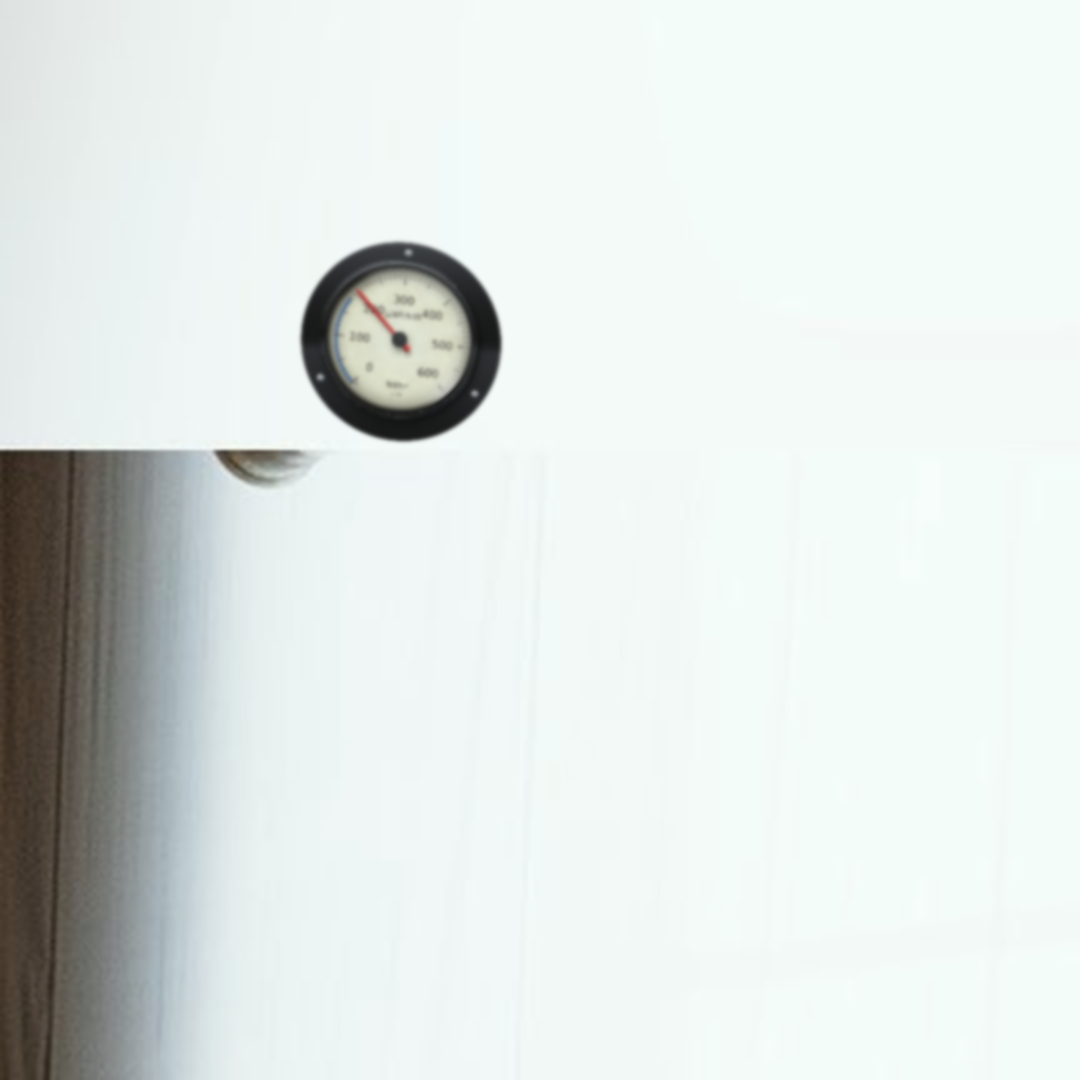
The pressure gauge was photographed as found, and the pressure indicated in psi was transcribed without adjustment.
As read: 200 psi
